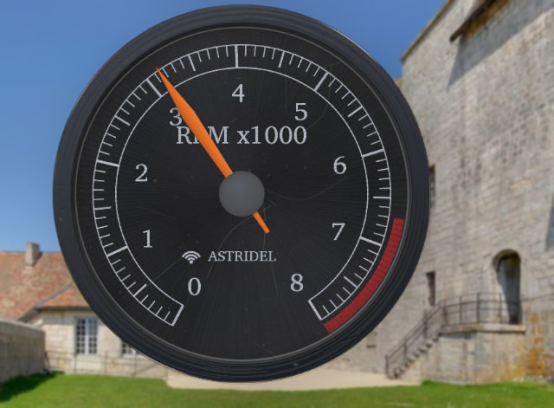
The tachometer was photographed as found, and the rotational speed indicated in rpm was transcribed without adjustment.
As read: 3150 rpm
